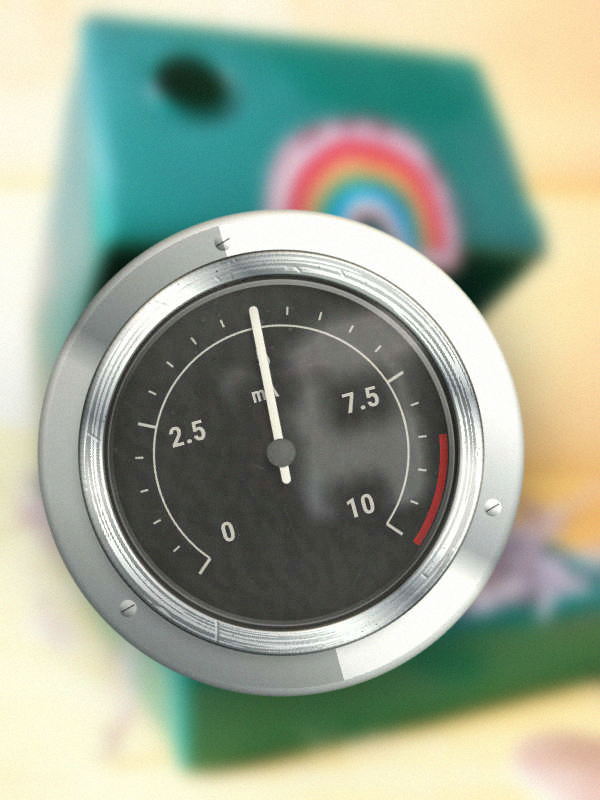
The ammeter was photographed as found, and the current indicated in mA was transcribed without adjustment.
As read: 5 mA
